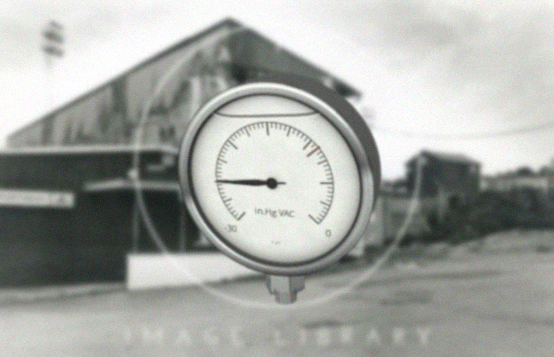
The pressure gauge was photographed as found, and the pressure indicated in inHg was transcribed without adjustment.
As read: -25 inHg
